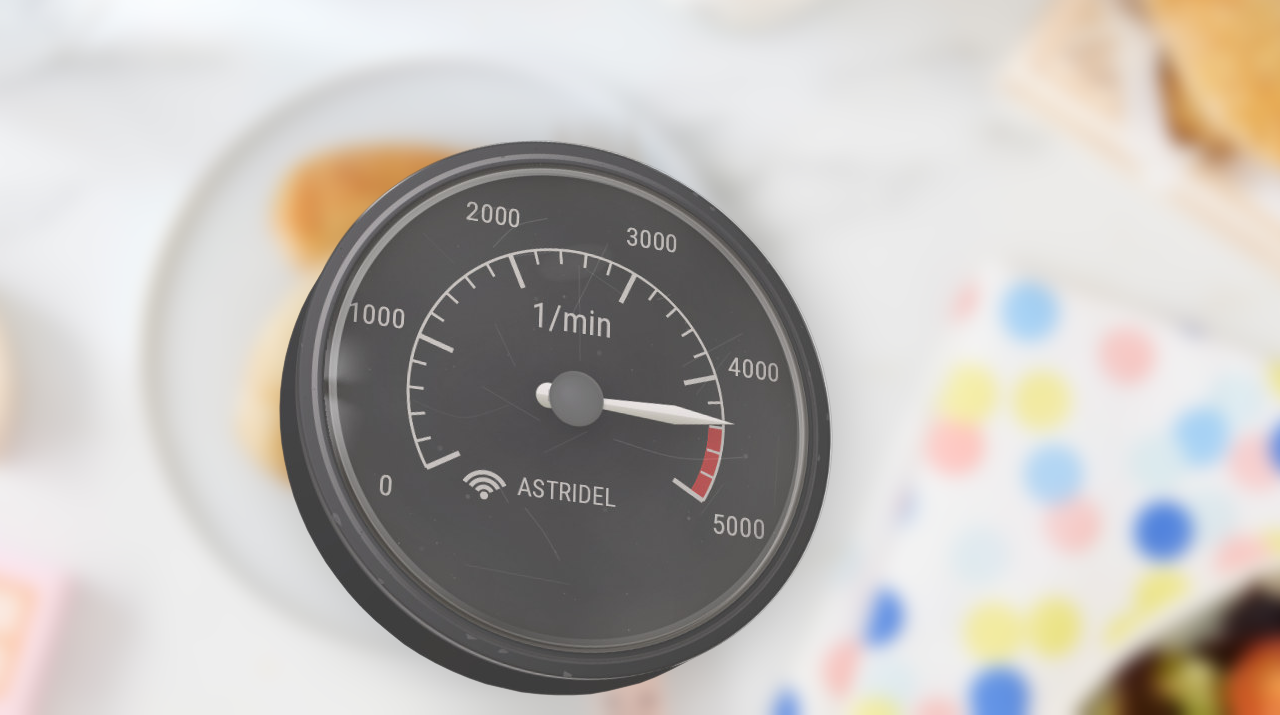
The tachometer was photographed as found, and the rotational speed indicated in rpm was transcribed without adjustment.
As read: 4400 rpm
